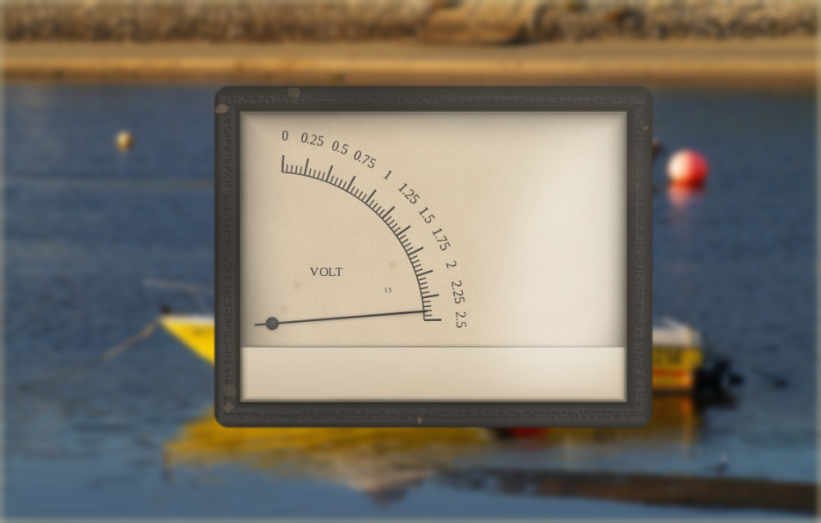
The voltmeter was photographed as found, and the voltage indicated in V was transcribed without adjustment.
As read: 2.4 V
